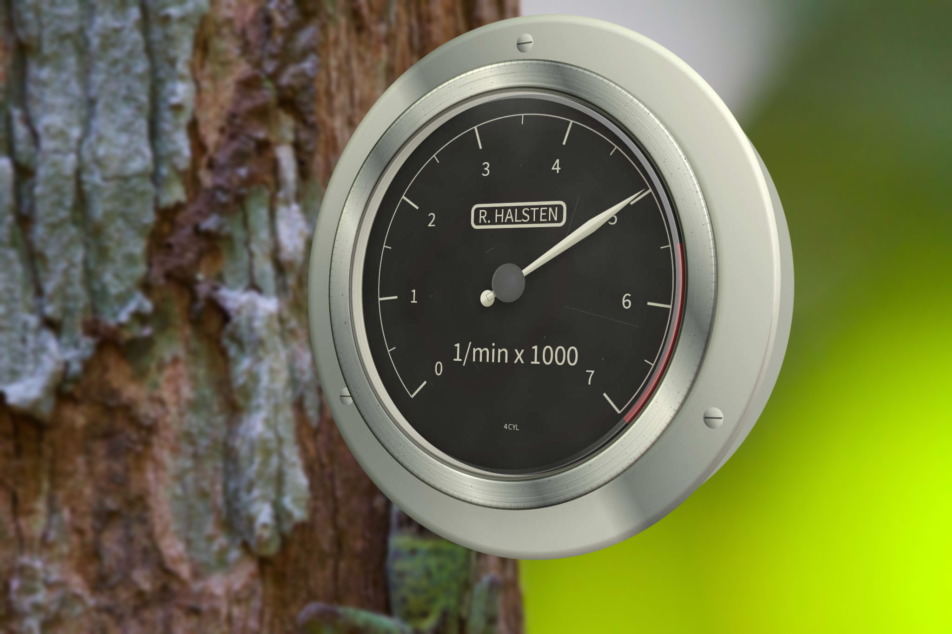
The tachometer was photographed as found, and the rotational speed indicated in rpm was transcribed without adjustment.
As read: 5000 rpm
